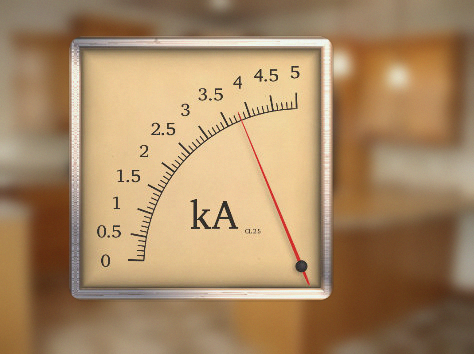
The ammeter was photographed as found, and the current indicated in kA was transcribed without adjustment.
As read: 3.8 kA
